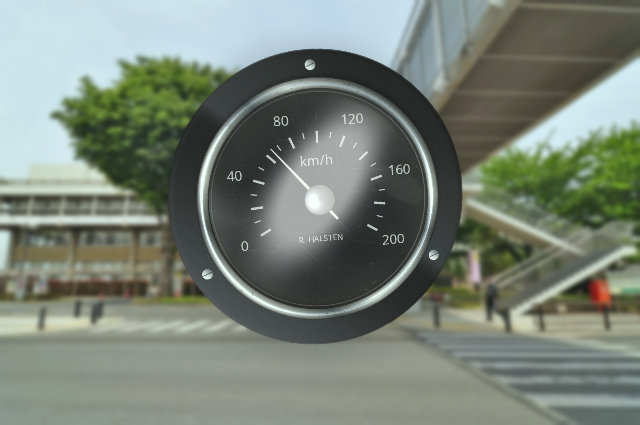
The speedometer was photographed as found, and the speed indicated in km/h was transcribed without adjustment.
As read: 65 km/h
